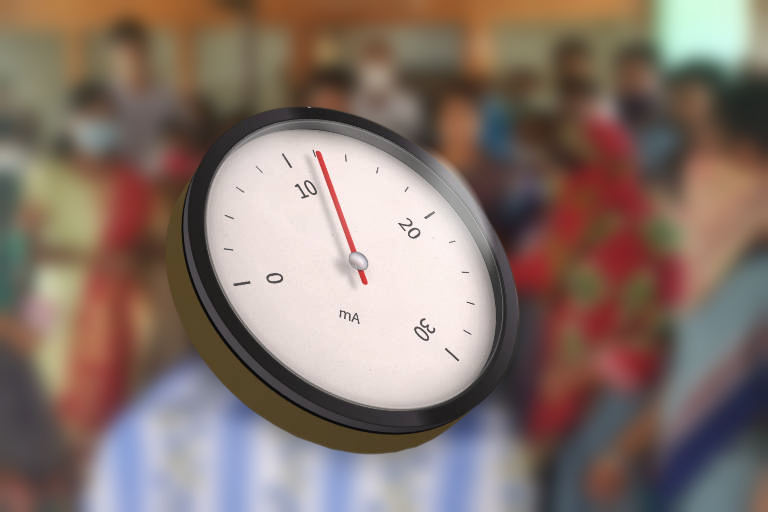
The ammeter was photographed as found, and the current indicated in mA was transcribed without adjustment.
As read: 12 mA
